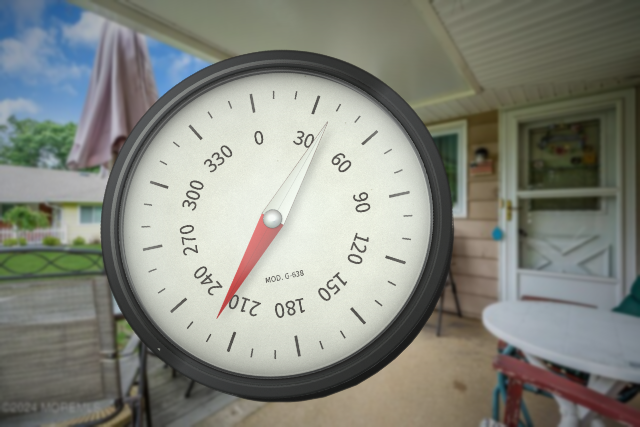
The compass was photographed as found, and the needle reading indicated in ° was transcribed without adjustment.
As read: 220 °
